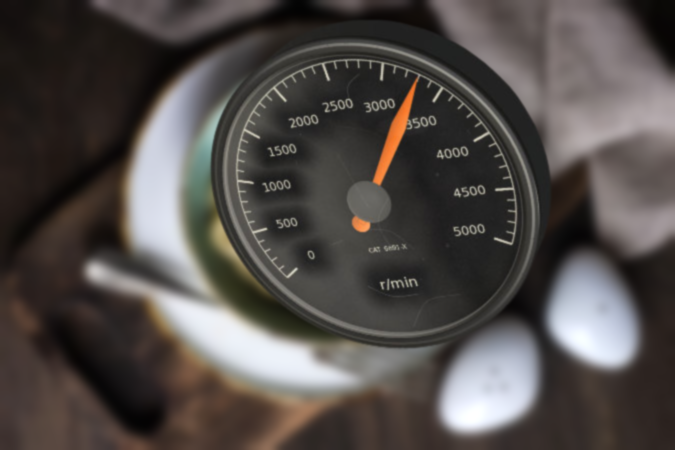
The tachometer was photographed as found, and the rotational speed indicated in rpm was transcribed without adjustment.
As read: 3300 rpm
